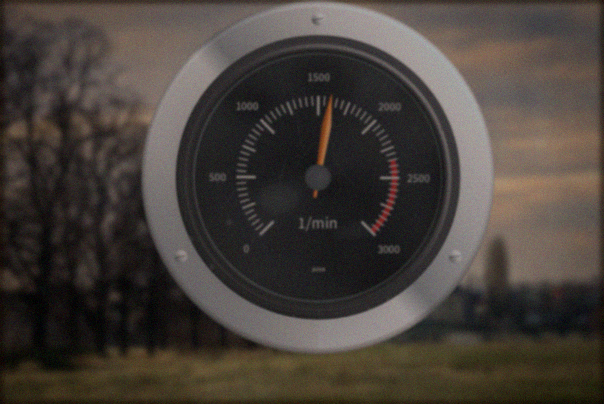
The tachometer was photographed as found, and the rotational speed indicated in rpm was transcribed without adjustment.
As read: 1600 rpm
